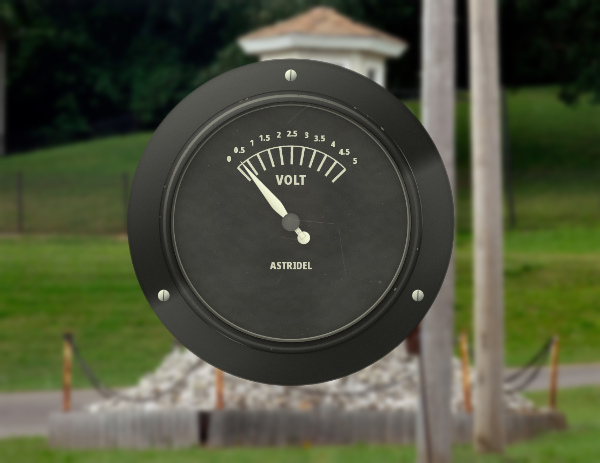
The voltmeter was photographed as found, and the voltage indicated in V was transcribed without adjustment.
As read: 0.25 V
